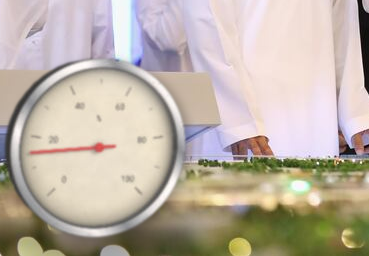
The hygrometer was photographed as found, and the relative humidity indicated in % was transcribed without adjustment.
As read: 15 %
